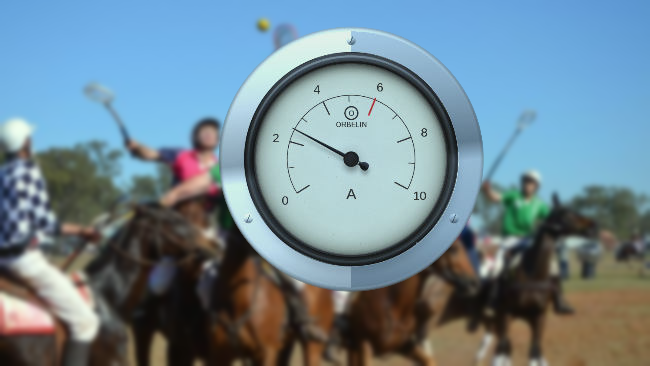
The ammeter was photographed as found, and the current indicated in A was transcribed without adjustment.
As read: 2.5 A
